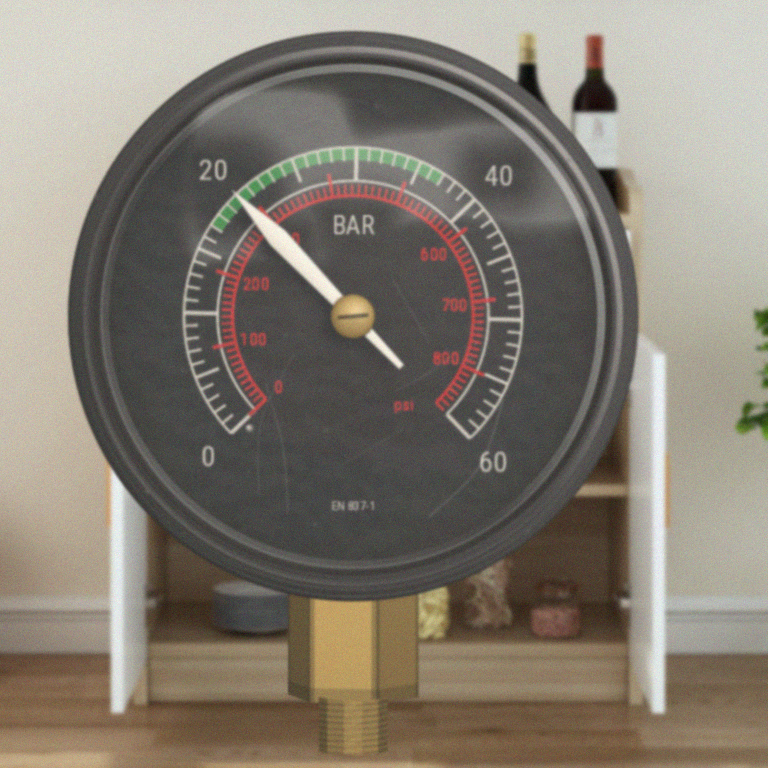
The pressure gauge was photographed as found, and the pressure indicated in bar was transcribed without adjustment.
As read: 20 bar
